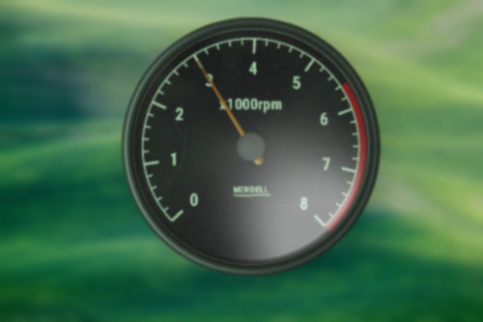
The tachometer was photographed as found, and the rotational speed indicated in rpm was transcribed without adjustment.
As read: 3000 rpm
